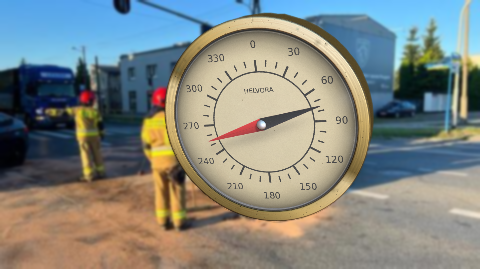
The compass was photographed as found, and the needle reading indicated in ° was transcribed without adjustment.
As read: 255 °
